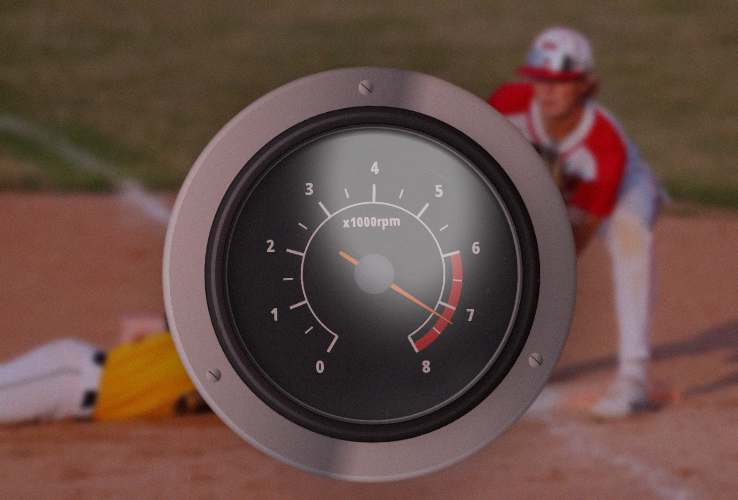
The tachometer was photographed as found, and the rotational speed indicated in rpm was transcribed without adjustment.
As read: 7250 rpm
